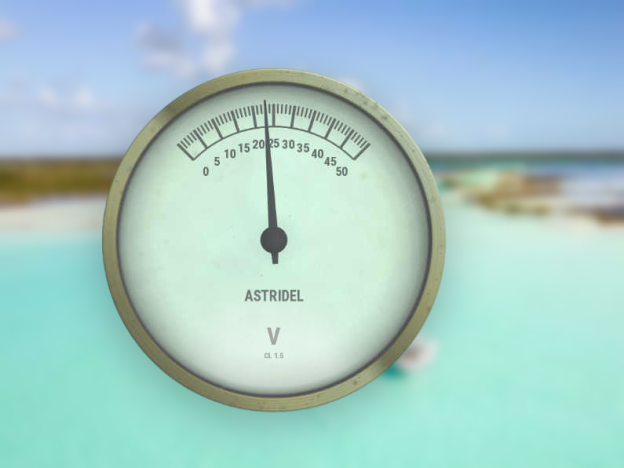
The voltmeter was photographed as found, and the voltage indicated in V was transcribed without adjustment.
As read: 23 V
